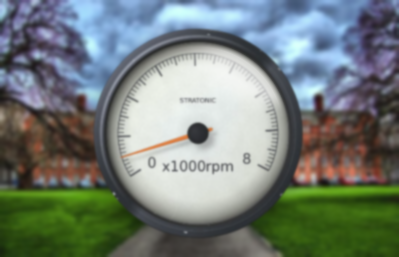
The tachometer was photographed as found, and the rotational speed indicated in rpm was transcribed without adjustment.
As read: 500 rpm
